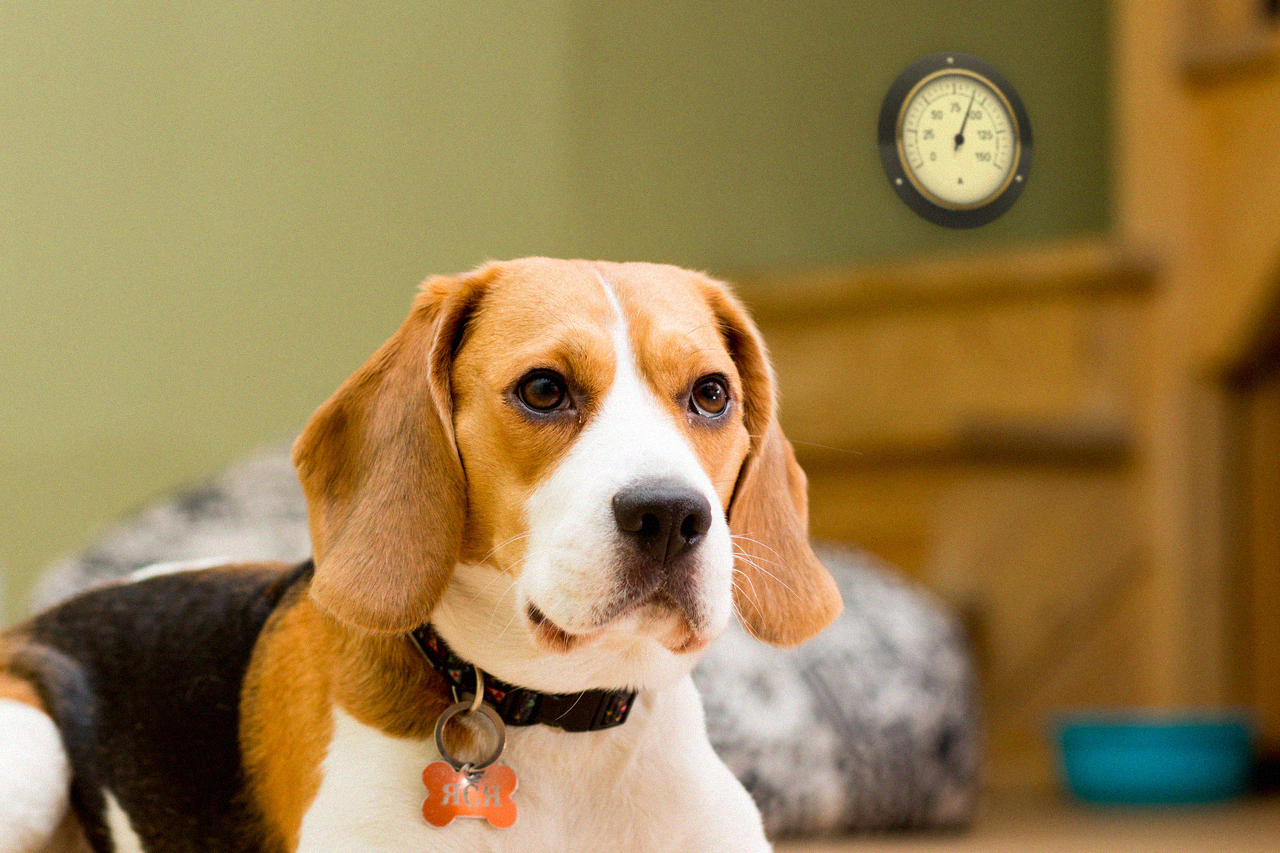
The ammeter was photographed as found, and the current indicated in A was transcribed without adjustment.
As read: 90 A
